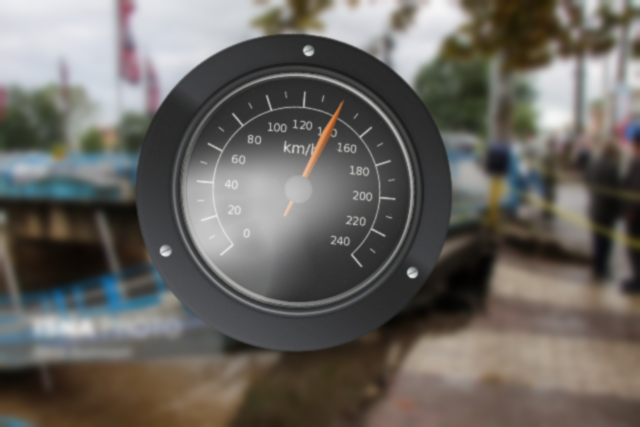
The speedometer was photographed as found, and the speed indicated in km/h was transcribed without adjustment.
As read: 140 km/h
